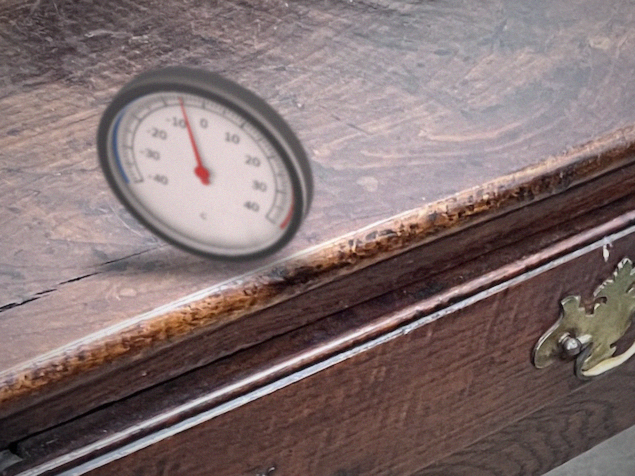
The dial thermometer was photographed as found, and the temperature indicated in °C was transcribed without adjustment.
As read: -5 °C
